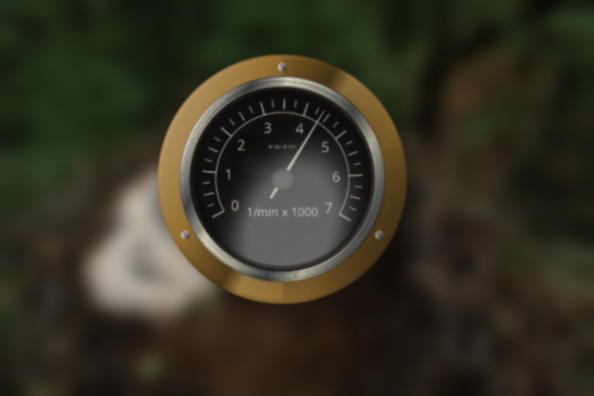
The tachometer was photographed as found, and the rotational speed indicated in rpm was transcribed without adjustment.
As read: 4375 rpm
